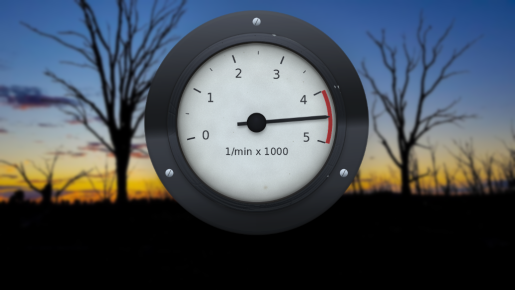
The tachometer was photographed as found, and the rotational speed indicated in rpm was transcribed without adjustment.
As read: 4500 rpm
